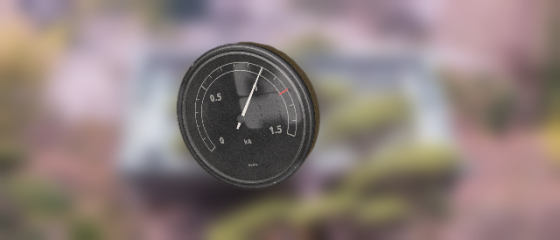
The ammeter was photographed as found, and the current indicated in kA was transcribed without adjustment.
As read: 1 kA
